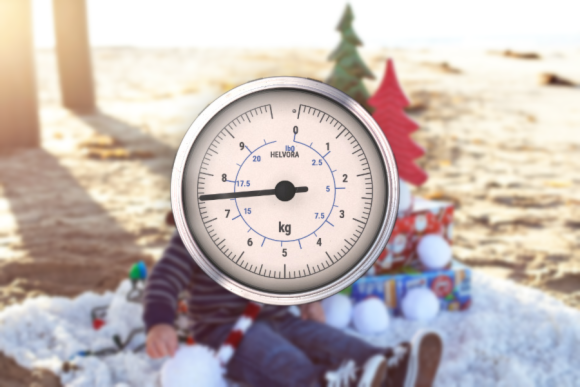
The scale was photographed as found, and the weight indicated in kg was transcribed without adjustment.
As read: 7.5 kg
